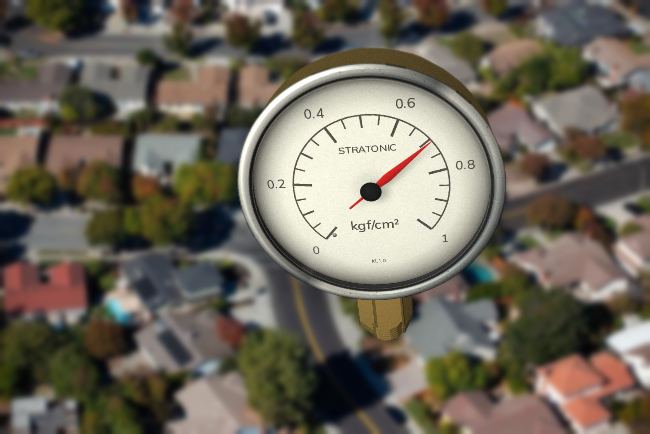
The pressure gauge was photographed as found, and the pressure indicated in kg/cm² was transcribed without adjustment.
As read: 0.7 kg/cm²
